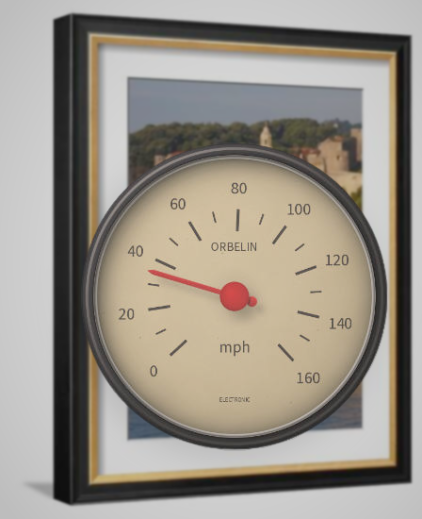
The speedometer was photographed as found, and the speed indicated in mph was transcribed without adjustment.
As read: 35 mph
